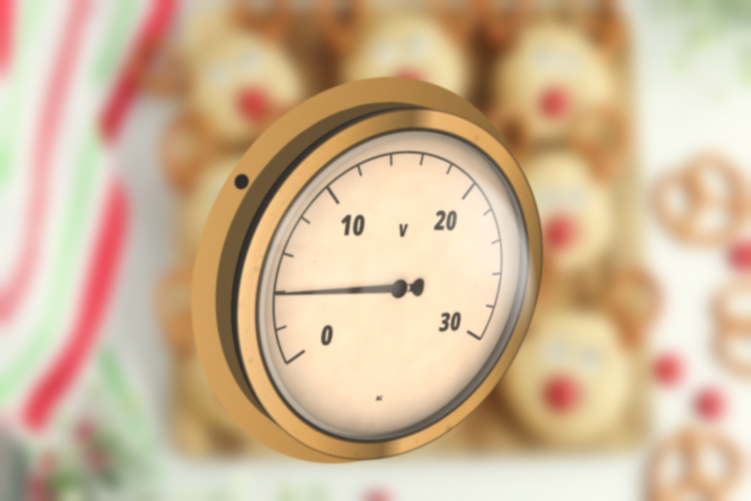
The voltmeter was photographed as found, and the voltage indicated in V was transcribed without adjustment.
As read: 4 V
